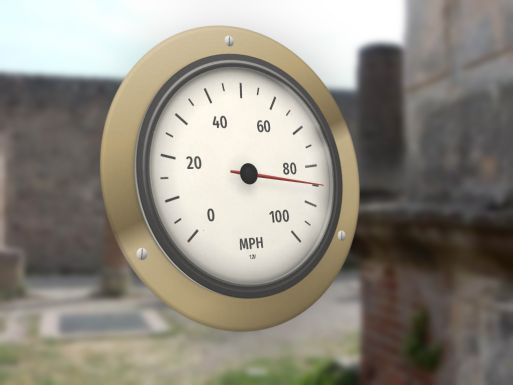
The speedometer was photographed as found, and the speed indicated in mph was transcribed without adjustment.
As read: 85 mph
